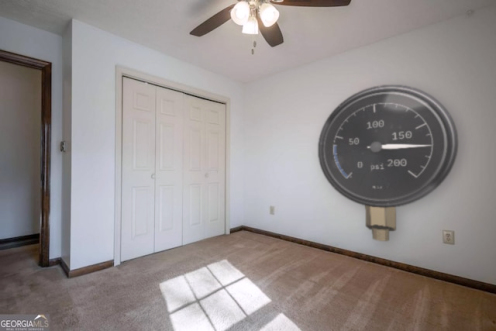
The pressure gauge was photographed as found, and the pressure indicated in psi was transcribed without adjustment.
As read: 170 psi
